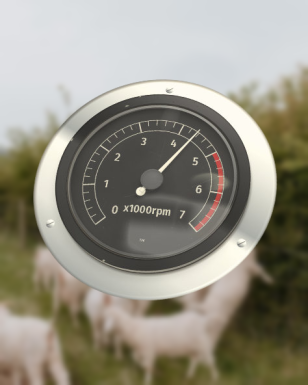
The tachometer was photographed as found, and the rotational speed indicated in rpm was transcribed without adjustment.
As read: 4400 rpm
